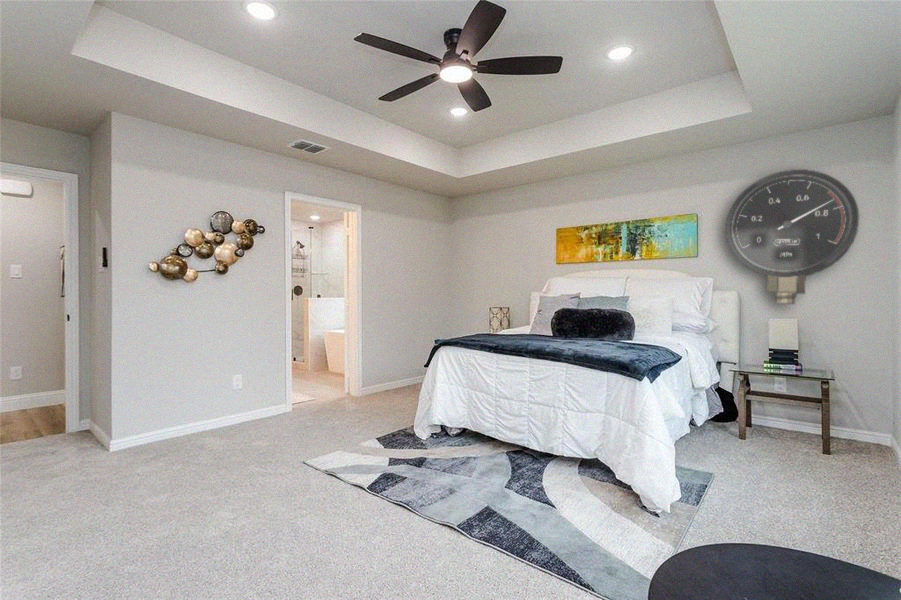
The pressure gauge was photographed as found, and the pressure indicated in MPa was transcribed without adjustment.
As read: 0.75 MPa
